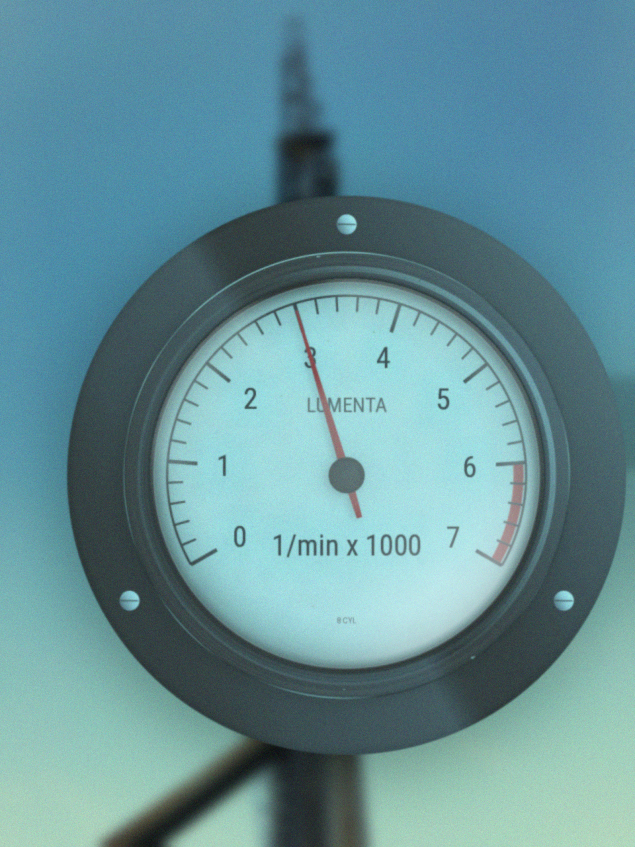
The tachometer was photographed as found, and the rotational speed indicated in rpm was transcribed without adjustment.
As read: 3000 rpm
